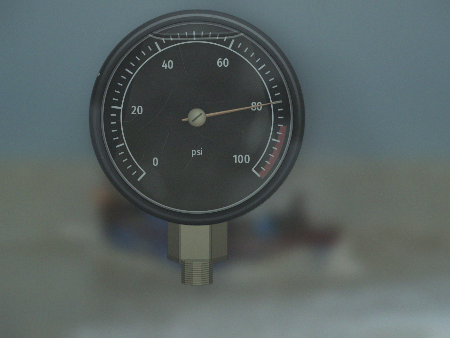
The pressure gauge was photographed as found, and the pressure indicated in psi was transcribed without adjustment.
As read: 80 psi
